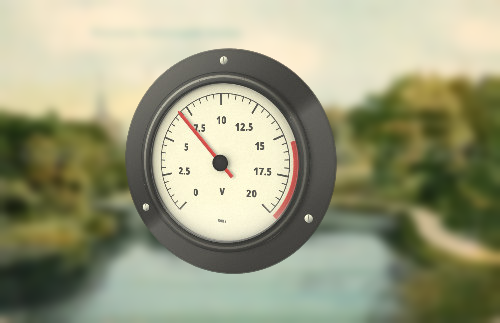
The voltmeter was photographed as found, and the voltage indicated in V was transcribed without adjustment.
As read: 7 V
